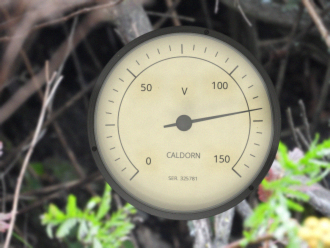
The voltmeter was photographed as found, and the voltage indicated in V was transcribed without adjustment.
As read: 120 V
